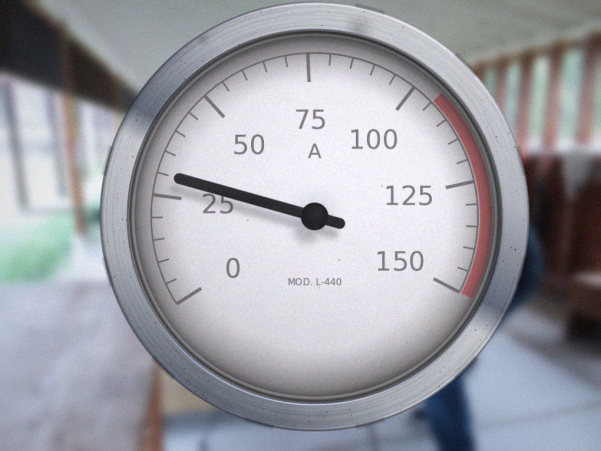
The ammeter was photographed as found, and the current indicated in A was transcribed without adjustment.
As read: 30 A
